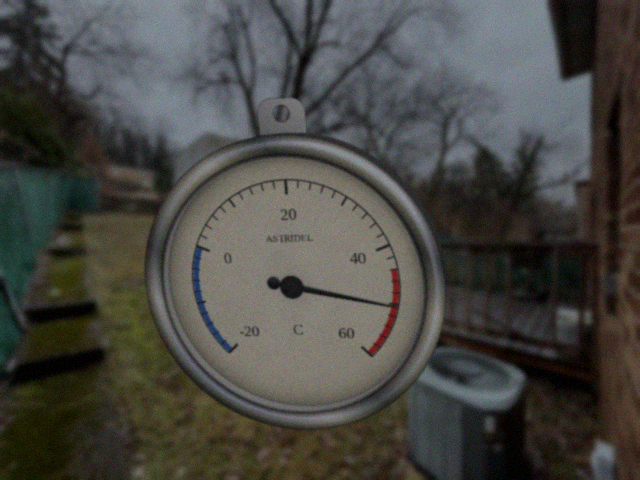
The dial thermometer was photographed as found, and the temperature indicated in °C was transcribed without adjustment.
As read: 50 °C
